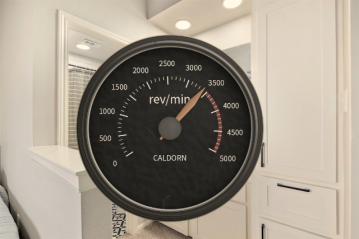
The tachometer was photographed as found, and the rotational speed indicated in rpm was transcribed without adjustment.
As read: 3400 rpm
